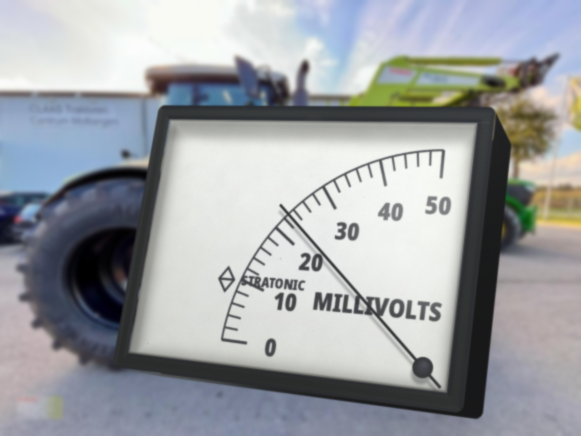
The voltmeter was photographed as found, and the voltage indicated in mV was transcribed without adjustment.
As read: 23 mV
